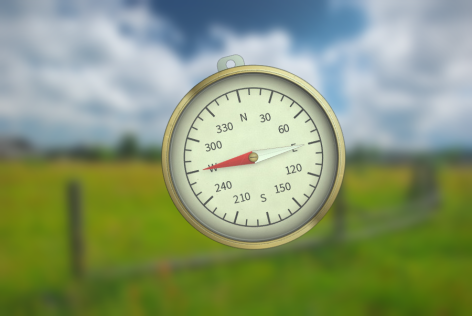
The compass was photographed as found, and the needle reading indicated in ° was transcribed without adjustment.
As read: 270 °
